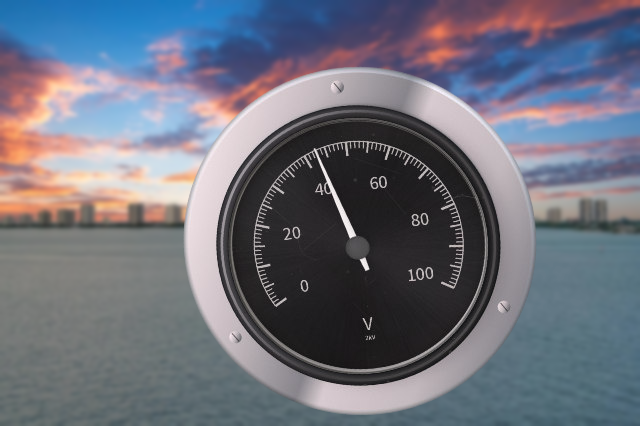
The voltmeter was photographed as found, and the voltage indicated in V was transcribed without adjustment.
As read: 43 V
